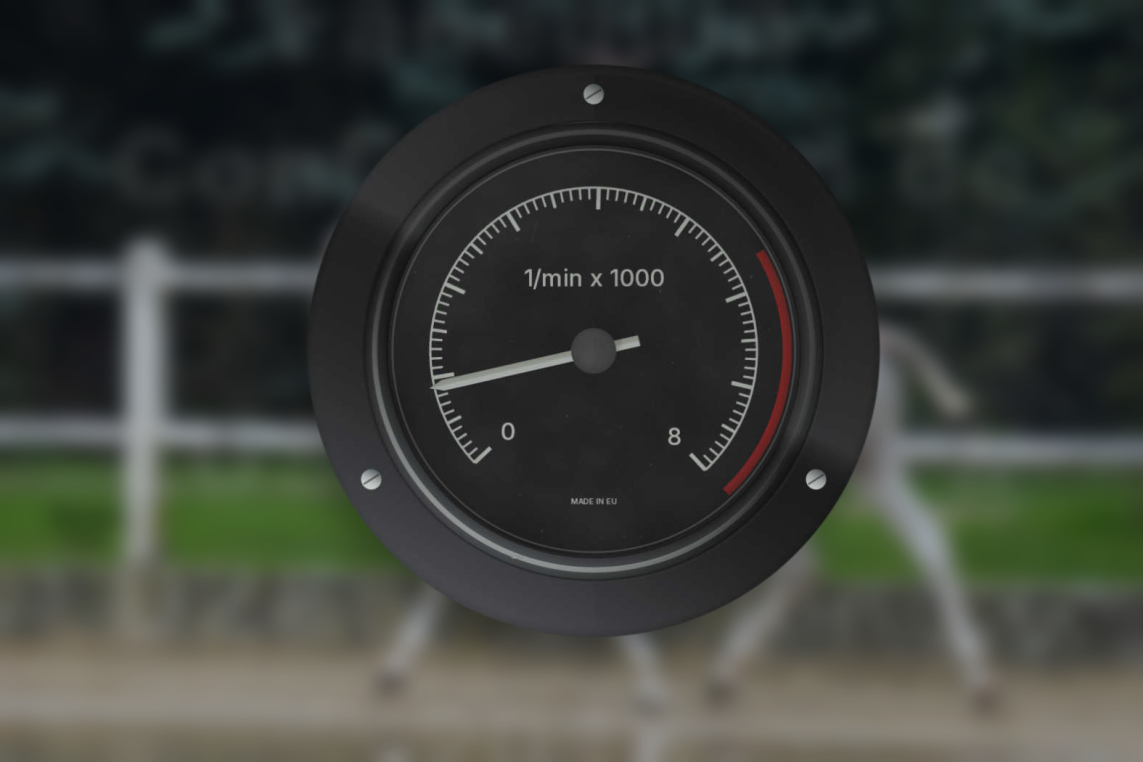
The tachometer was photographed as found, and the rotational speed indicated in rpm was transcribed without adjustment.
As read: 900 rpm
